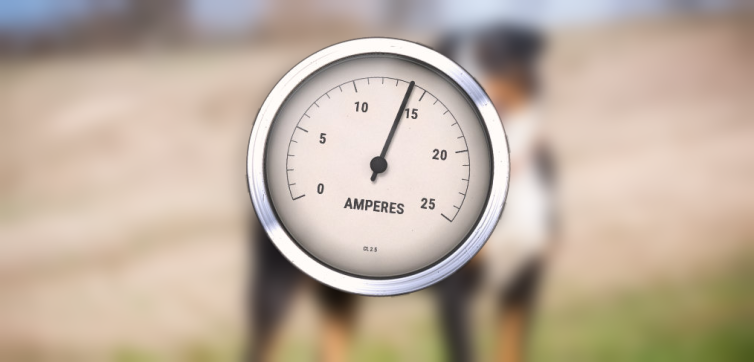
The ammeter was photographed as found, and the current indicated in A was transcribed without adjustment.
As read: 14 A
